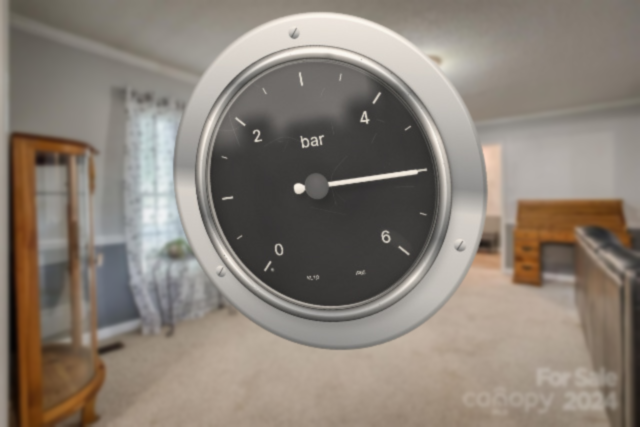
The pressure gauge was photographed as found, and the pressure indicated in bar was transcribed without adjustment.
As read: 5 bar
